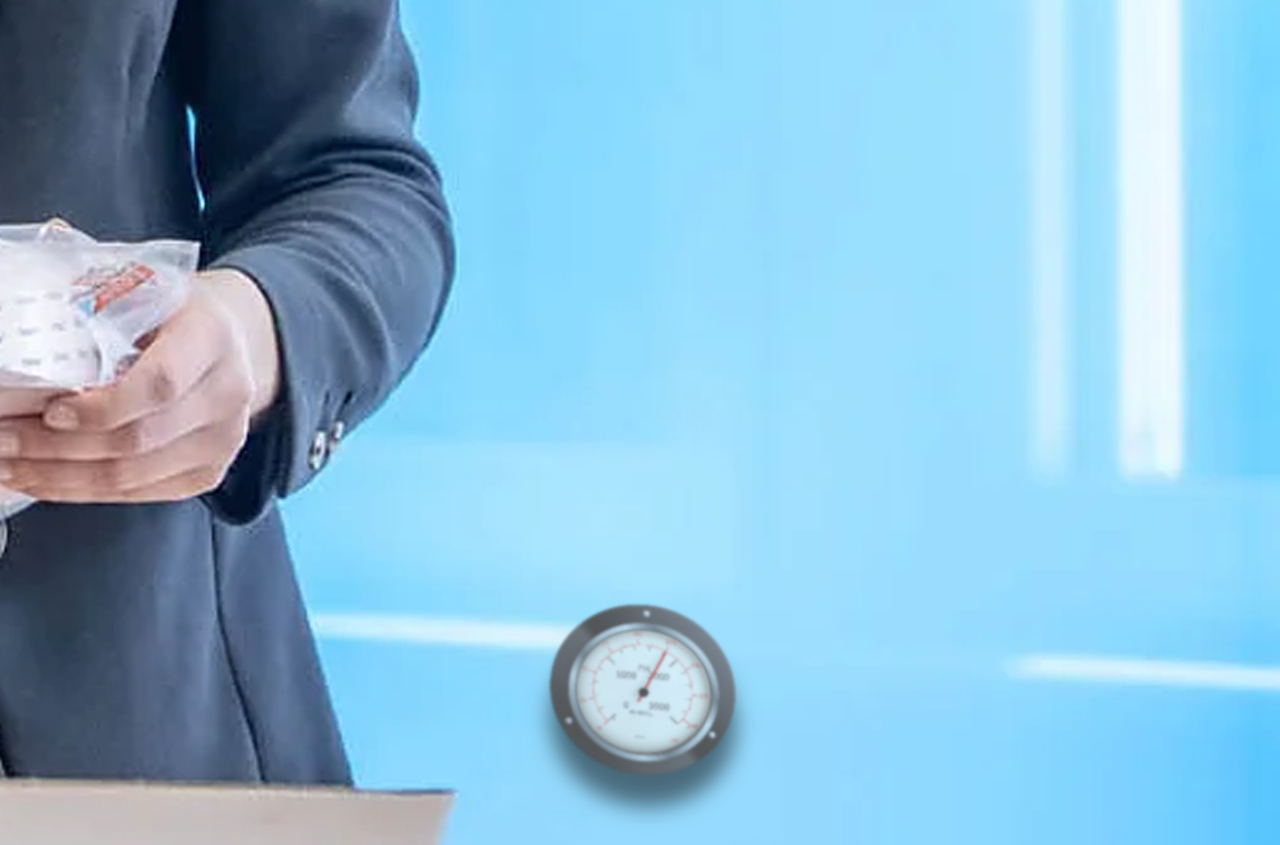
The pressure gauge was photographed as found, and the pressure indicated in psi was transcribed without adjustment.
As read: 1800 psi
